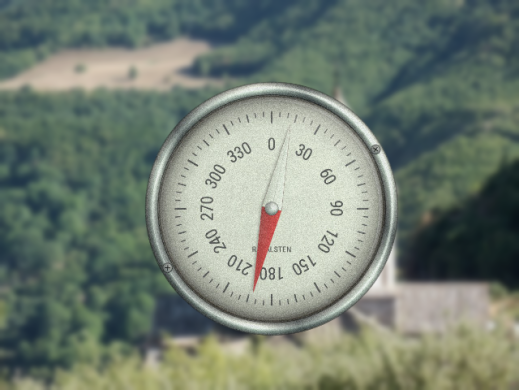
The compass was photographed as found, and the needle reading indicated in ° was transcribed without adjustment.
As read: 192.5 °
